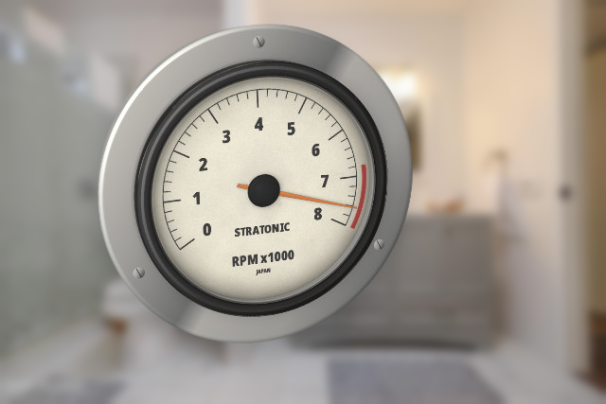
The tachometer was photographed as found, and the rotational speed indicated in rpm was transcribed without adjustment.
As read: 7600 rpm
